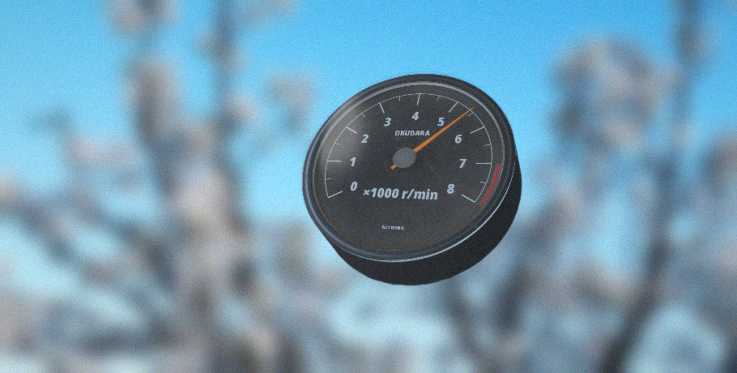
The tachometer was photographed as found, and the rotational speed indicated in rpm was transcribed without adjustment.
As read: 5500 rpm
